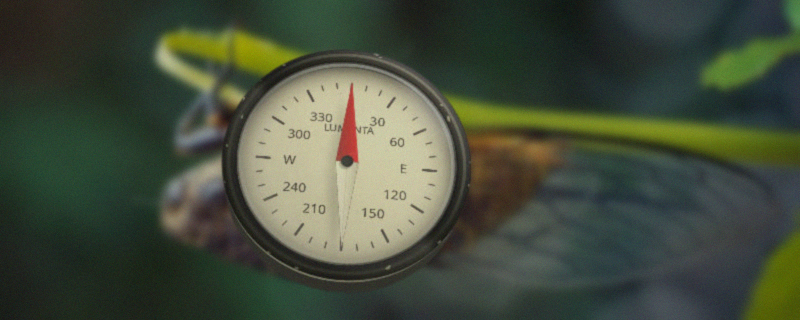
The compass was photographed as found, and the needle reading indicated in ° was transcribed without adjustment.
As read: 0 °
